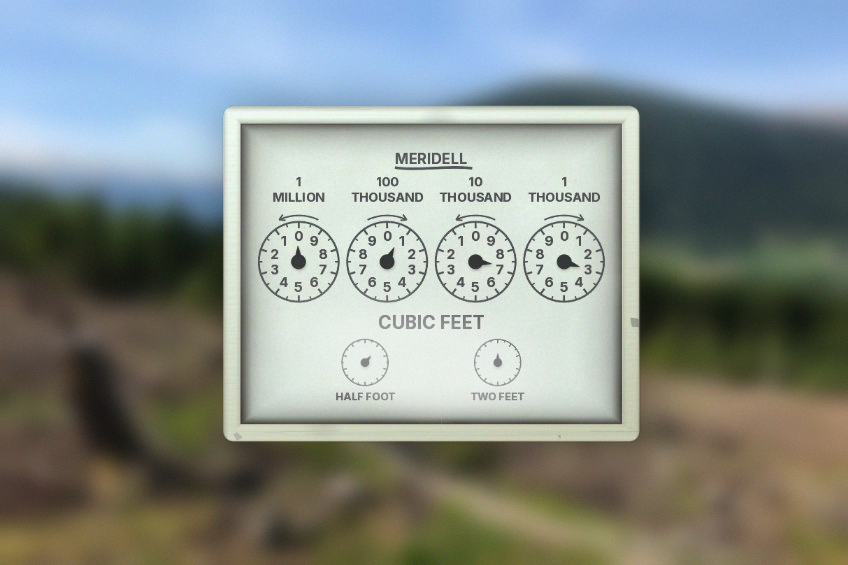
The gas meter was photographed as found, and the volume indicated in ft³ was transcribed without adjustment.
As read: 7300 ft³
